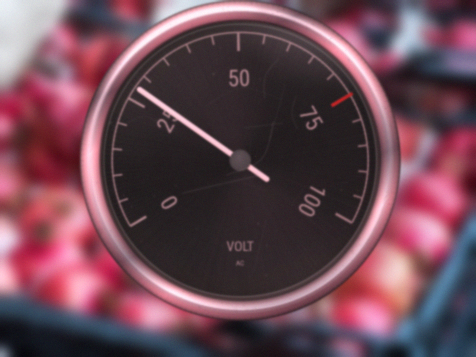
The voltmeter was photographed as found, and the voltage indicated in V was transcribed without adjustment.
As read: 27.5 V
